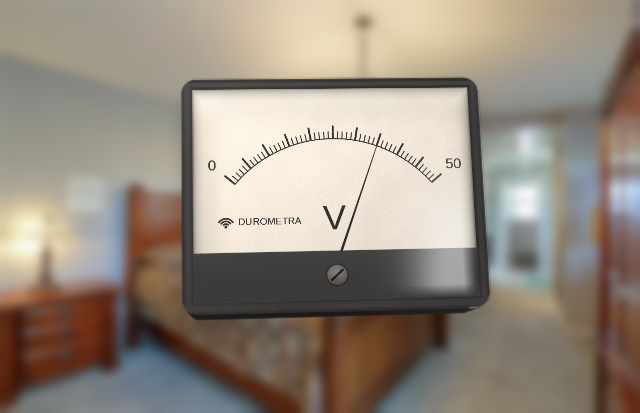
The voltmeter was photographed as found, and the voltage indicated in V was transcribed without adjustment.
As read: 35 V
